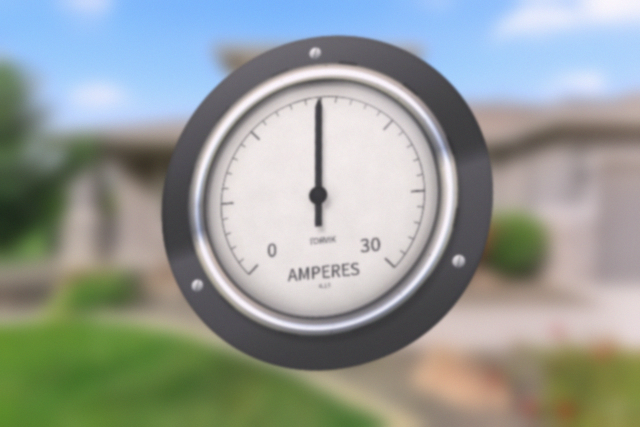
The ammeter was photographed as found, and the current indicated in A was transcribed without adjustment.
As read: 15 A
